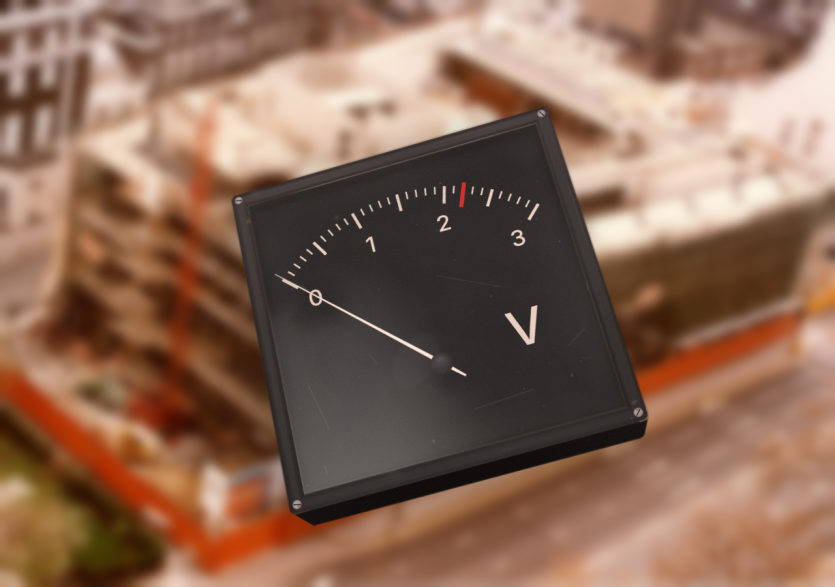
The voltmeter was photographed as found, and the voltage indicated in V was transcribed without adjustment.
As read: 0 V
